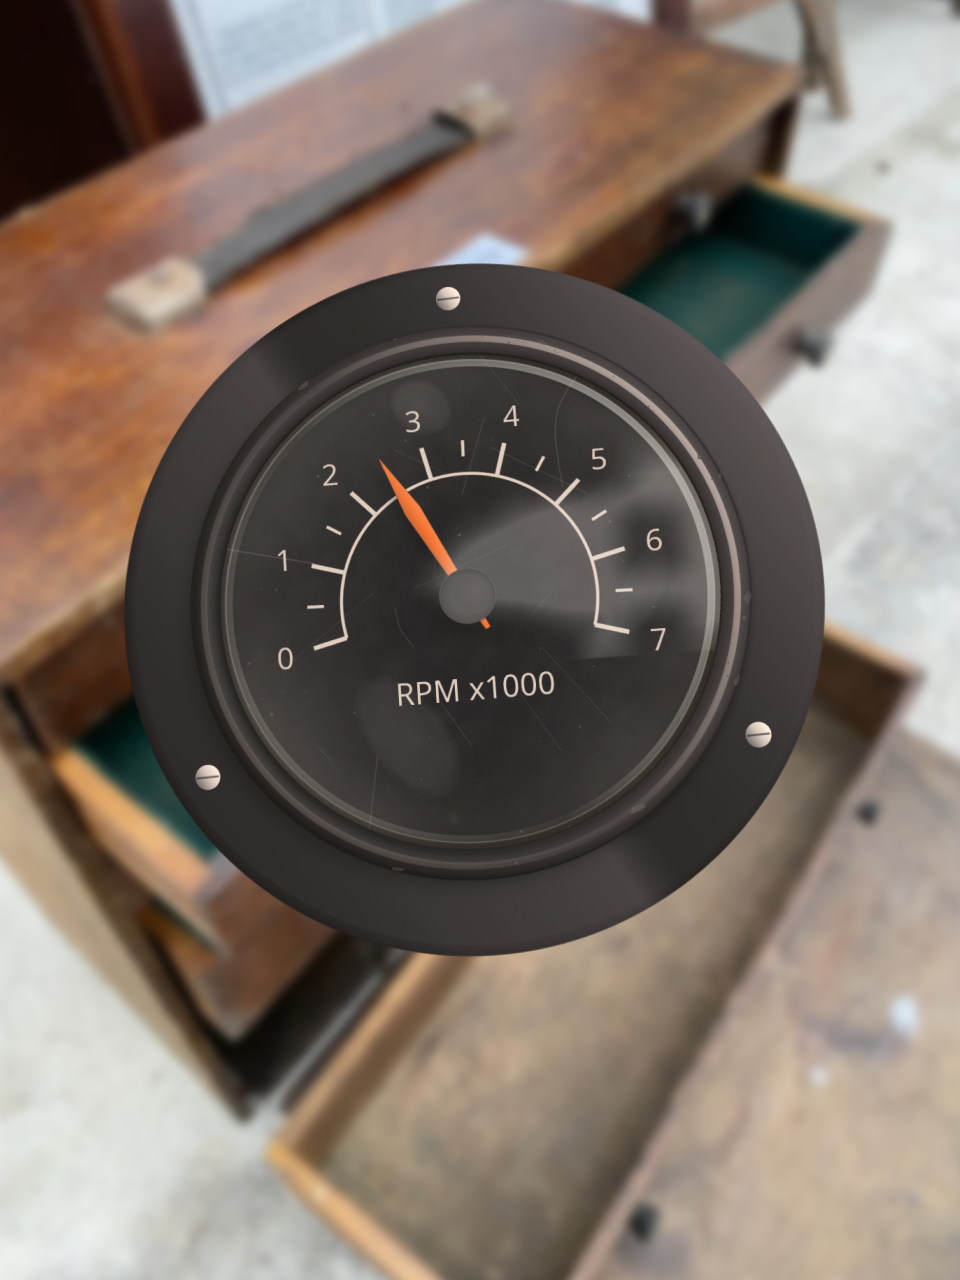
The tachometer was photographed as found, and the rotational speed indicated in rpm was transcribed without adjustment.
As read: 2500 rpm
